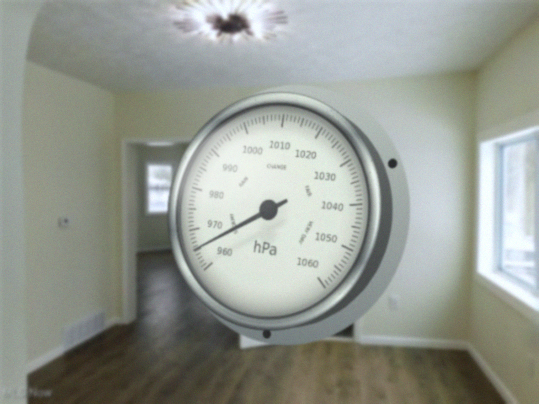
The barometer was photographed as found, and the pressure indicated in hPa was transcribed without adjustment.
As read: 965 hPa
